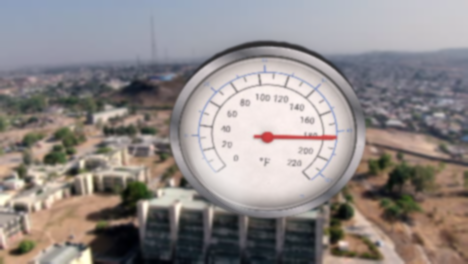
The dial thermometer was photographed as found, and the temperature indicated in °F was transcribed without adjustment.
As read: 180 °F
